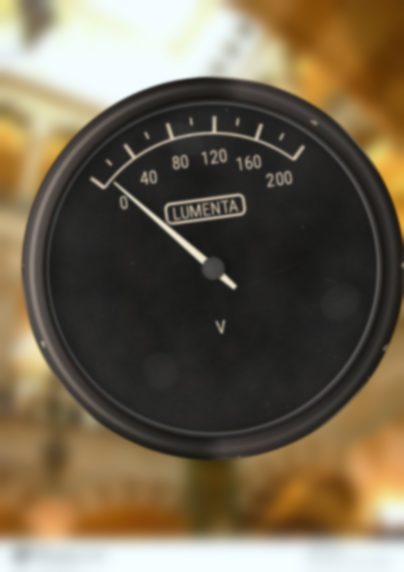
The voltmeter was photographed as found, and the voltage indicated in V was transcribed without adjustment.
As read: 10 V
